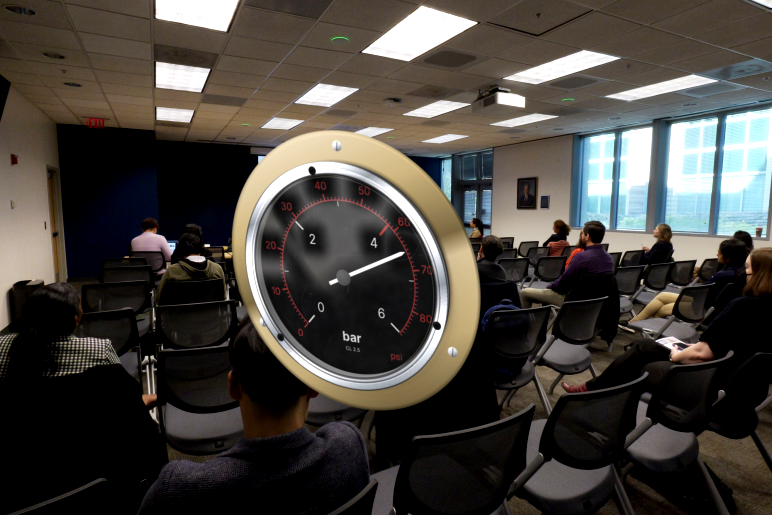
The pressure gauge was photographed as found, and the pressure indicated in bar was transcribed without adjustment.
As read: 4.5 bar
